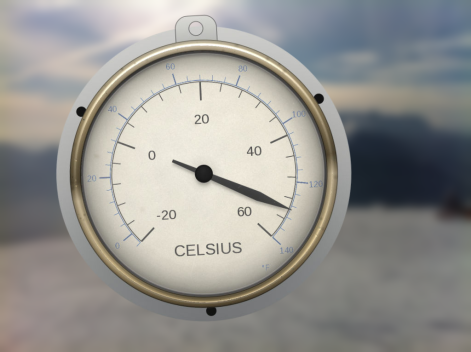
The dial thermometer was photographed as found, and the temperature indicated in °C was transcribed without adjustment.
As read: 54 °C
